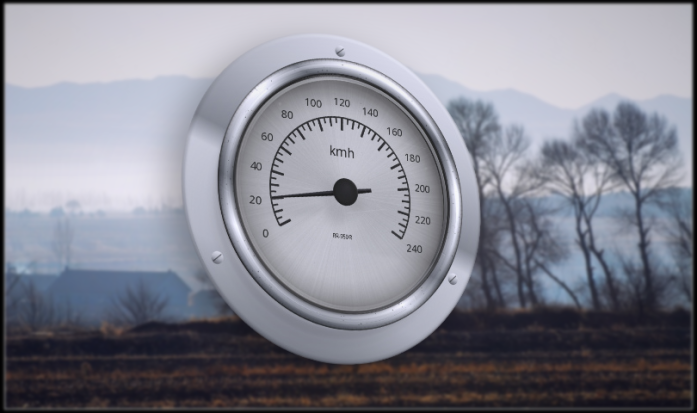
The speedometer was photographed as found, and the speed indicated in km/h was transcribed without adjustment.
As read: 20 km/h
